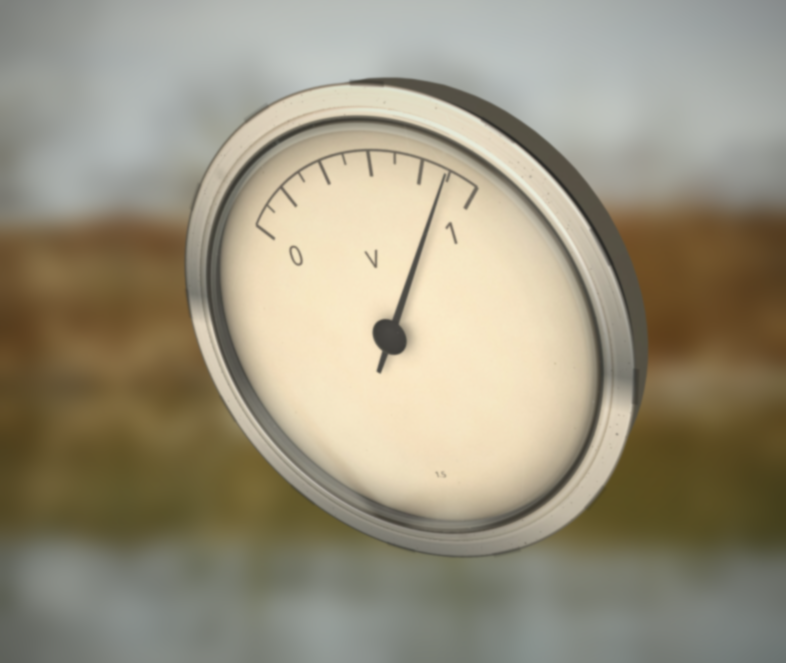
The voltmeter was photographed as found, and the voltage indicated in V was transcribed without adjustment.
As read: 0.9 V
